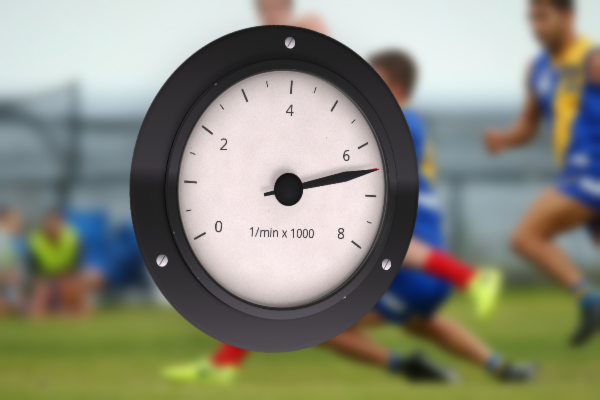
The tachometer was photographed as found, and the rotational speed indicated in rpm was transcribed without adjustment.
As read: 6500 rpm
